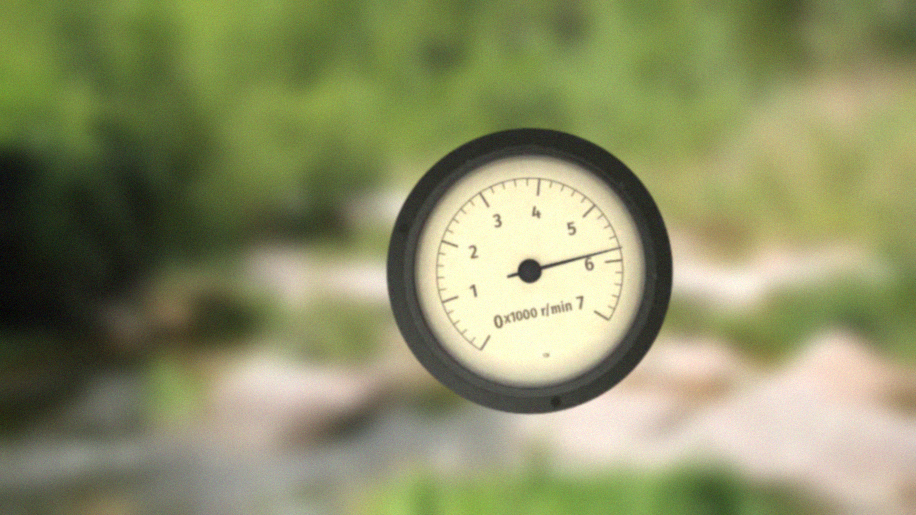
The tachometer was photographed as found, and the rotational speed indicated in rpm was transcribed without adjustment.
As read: 5800 rpm
